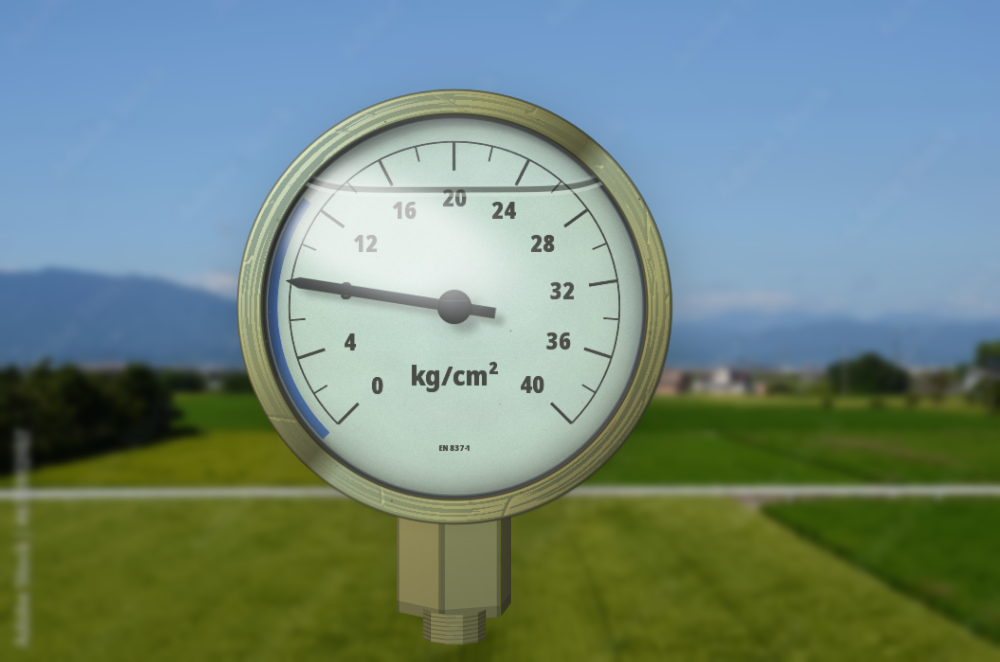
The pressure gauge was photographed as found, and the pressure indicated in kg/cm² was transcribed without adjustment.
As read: 8 kg/cm²
